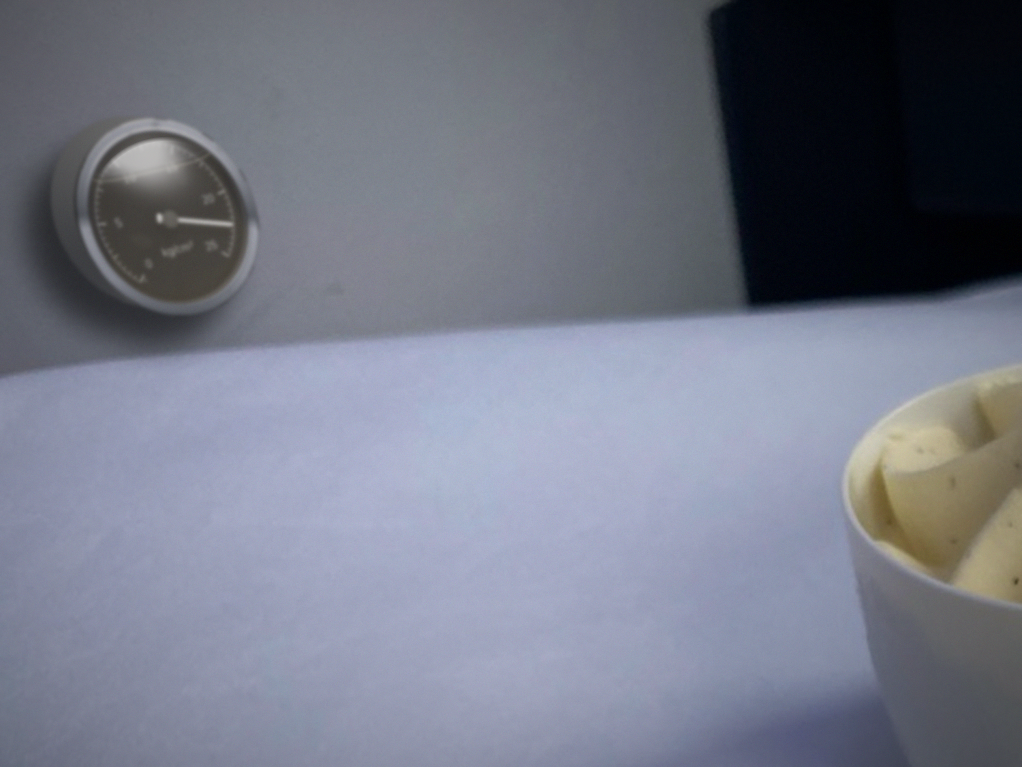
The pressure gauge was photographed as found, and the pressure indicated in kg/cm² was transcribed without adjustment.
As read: 22.5 kg/cm²
